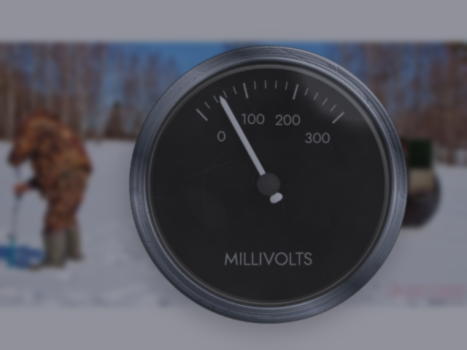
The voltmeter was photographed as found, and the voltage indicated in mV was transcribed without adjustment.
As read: 50 mV
